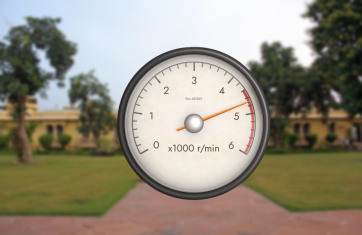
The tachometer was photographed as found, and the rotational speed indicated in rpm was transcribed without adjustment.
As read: 4700 rpm
